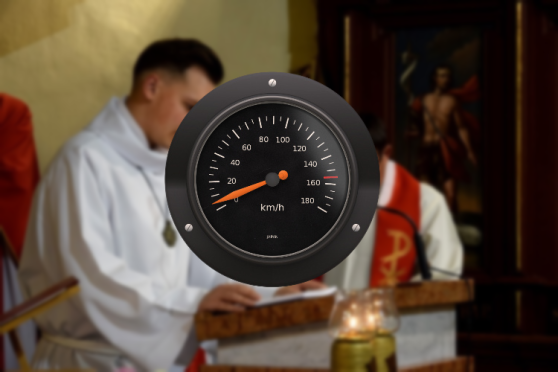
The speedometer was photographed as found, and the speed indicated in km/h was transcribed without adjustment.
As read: 5 km/h
